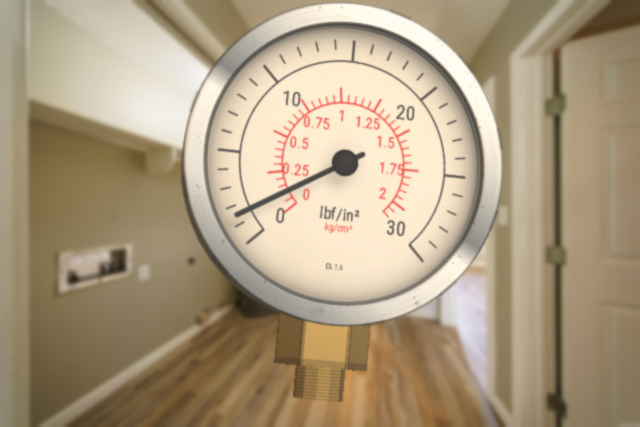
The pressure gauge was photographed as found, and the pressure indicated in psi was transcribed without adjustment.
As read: 1.5 psi
